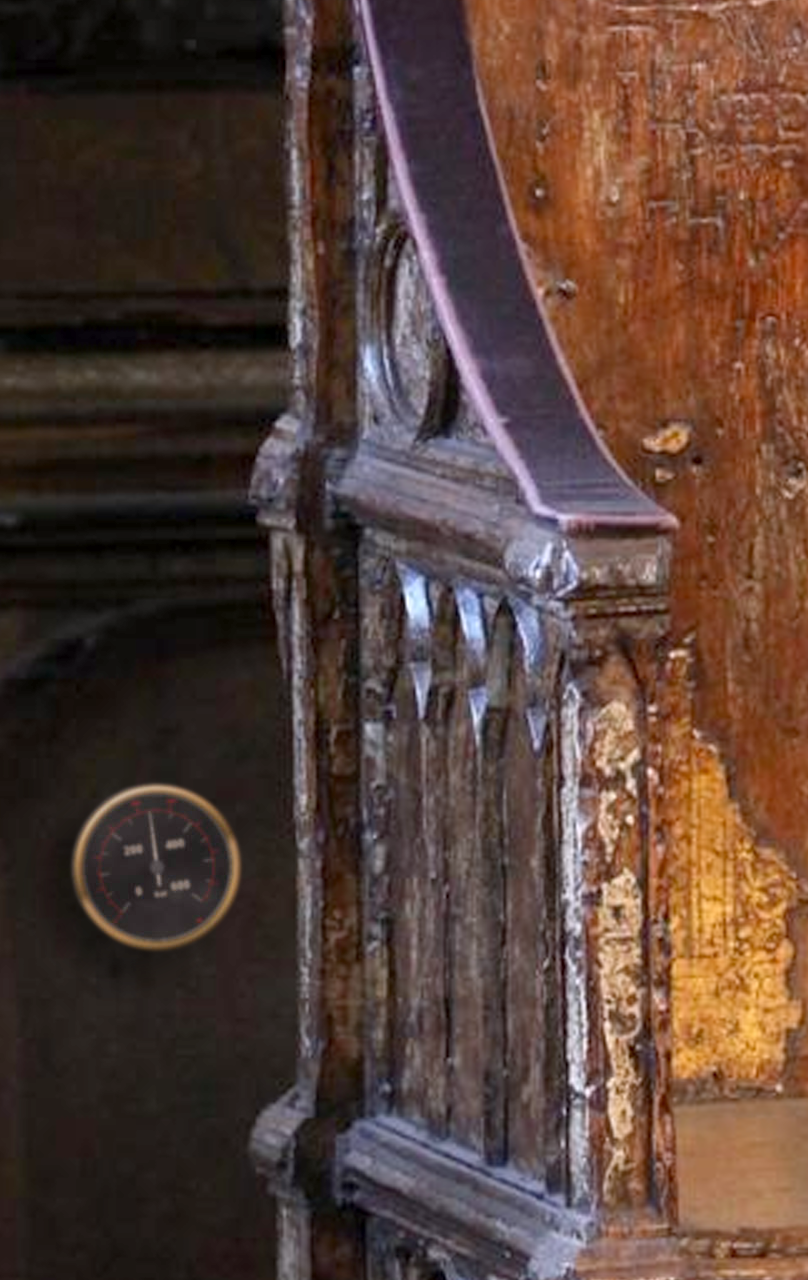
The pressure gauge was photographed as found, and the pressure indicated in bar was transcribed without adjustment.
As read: 300 bar
